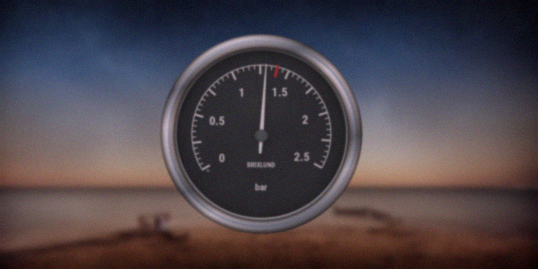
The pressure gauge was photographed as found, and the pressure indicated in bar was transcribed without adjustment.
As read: 1.3 bar
